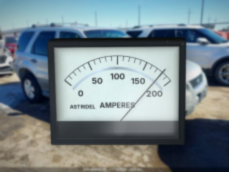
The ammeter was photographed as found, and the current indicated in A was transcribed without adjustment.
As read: 180 A
